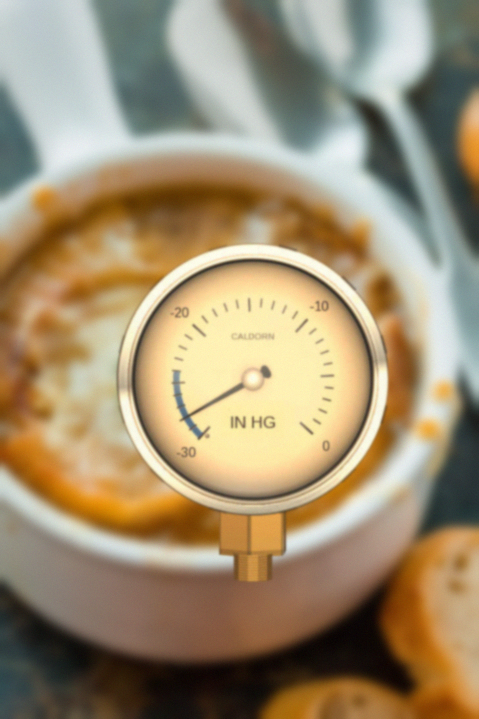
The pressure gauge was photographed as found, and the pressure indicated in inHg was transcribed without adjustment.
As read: -28 inHg
